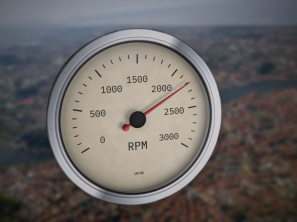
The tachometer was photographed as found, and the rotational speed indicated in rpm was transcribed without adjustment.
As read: 2200 rpm
